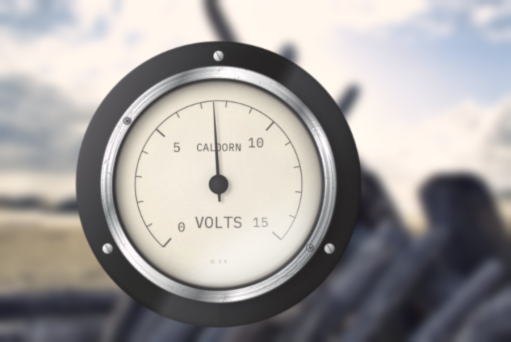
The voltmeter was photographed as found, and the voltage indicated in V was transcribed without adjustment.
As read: 7.5 V
